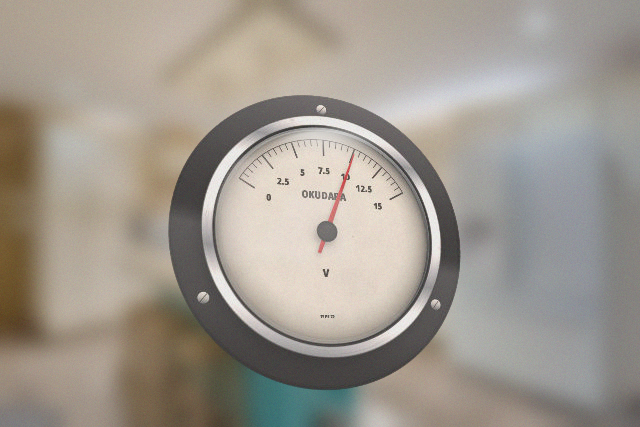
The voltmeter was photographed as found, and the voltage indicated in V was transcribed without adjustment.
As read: 10 V
